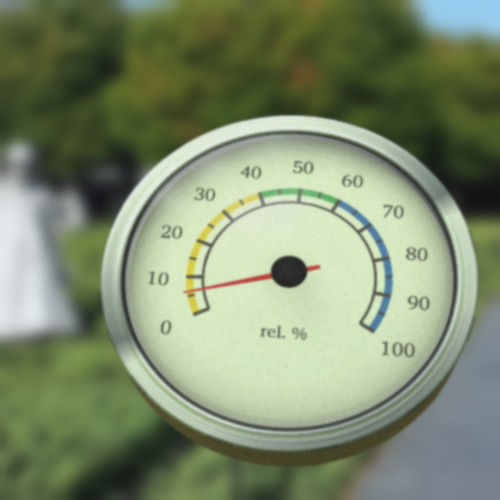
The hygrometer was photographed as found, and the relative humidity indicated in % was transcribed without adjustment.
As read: 5 %
